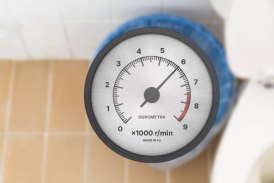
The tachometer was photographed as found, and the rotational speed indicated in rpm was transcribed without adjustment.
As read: 6000 rpm
